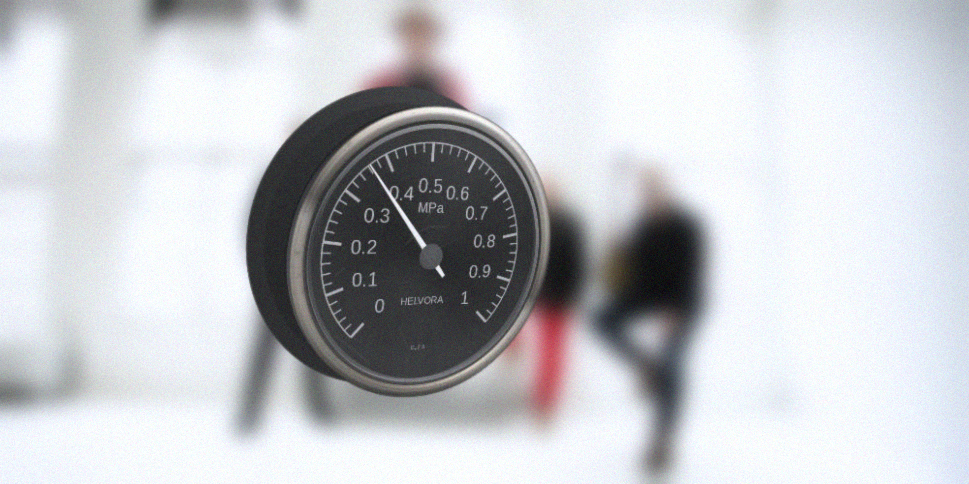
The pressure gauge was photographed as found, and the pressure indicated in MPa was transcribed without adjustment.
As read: 0.36 MPa
